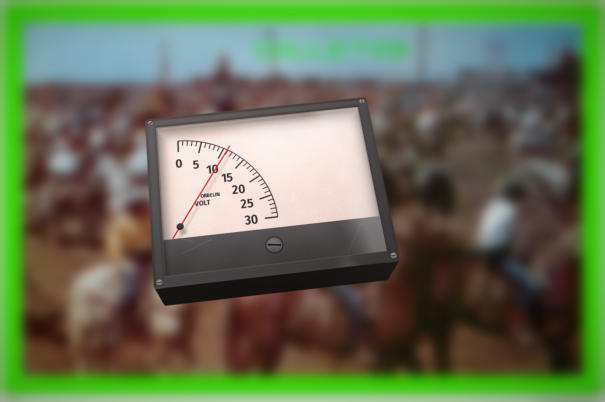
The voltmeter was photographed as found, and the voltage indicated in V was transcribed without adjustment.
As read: 11 V
